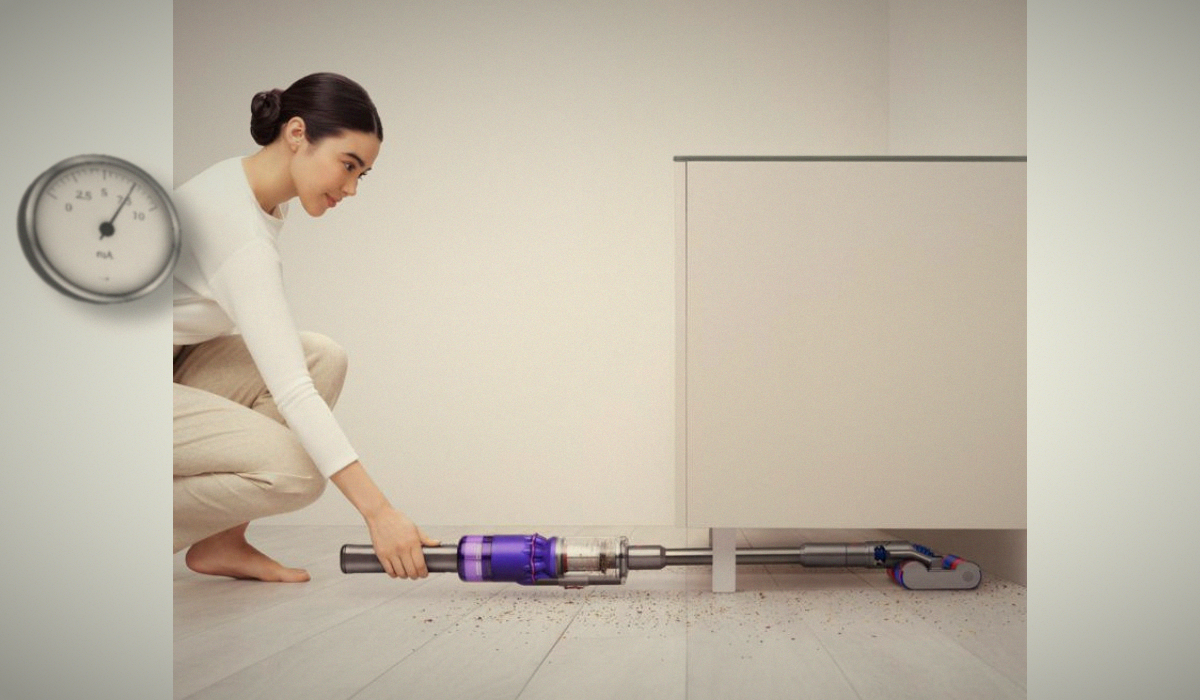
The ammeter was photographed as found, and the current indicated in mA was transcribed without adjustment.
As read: 7.5 mA
